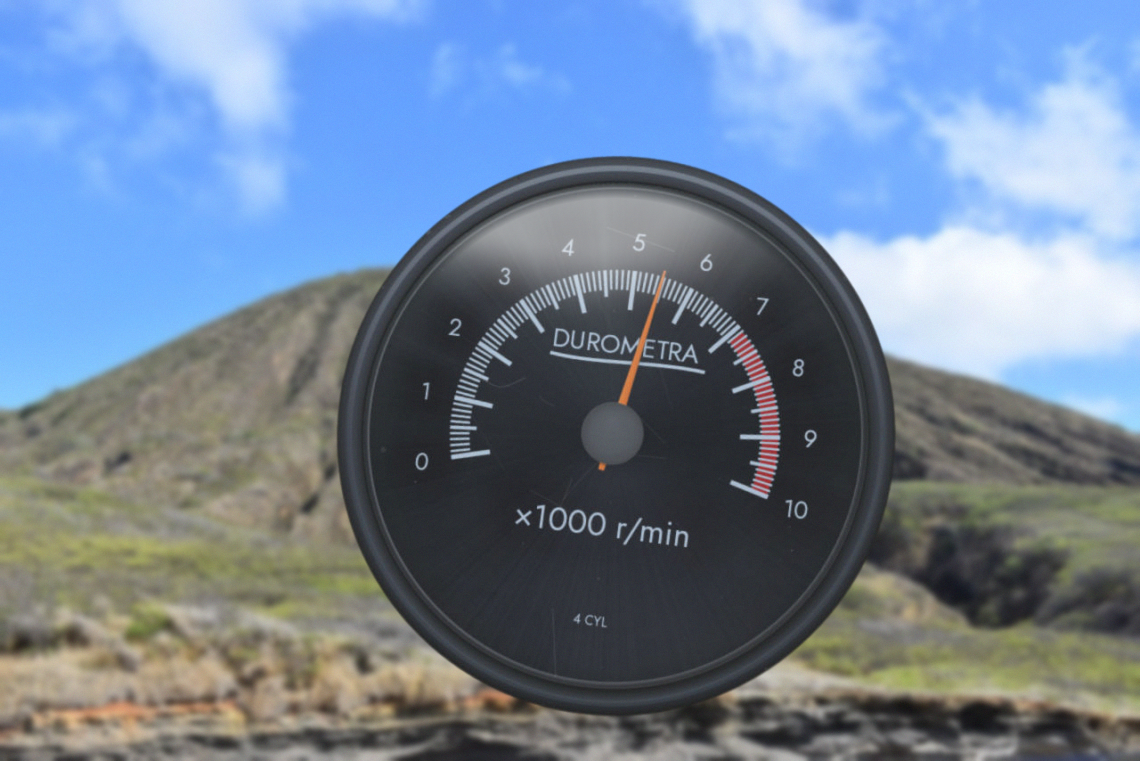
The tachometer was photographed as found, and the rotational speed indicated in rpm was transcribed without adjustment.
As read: 5500 rpm
